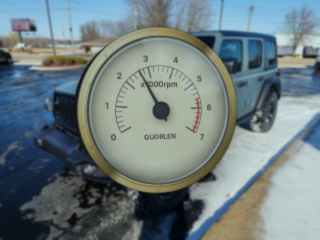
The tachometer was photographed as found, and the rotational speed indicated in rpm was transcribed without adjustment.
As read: 2600 rpm
